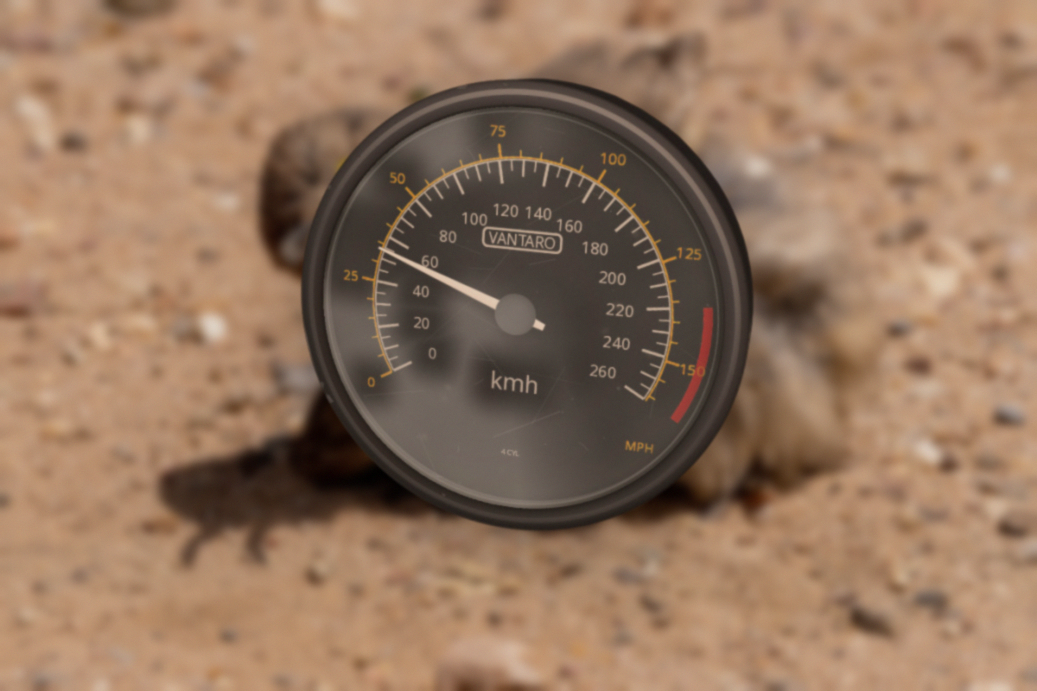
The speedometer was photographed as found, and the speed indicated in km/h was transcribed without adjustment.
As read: 55 km/h
